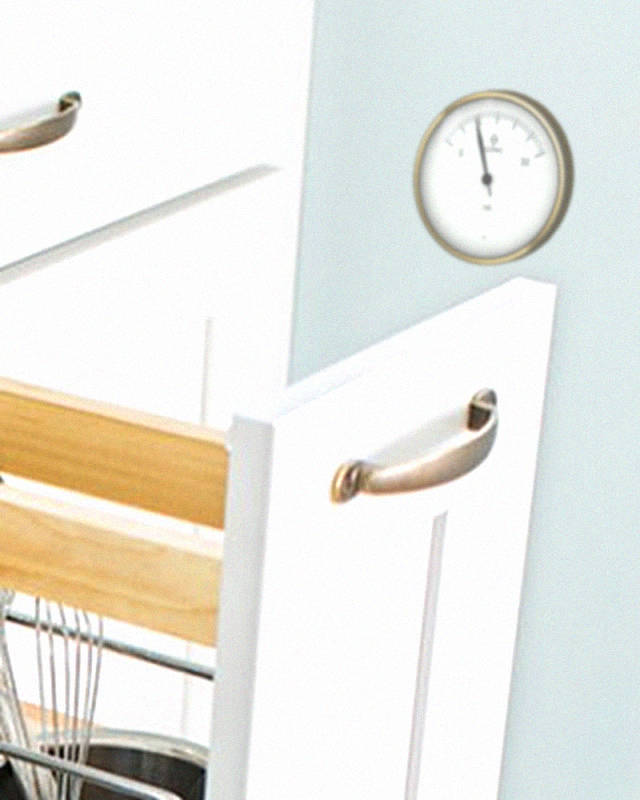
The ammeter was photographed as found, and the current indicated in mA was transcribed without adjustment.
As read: 10 mA
